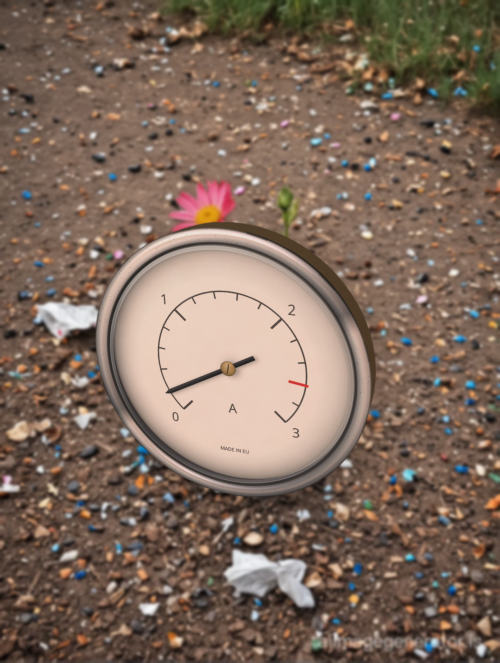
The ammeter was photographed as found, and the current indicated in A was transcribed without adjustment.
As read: 0.2 A
